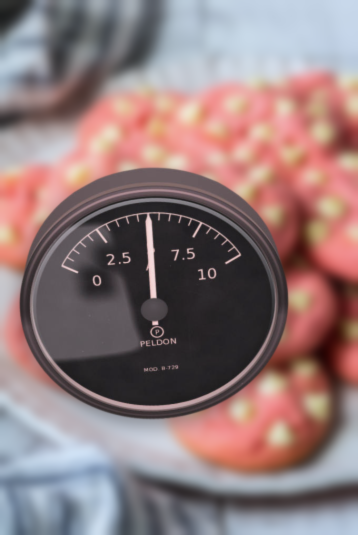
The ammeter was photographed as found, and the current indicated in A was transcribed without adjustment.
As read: 5 A
